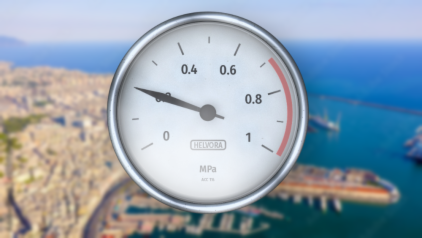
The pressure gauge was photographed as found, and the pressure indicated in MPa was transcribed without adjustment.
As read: 0.2 MPa
